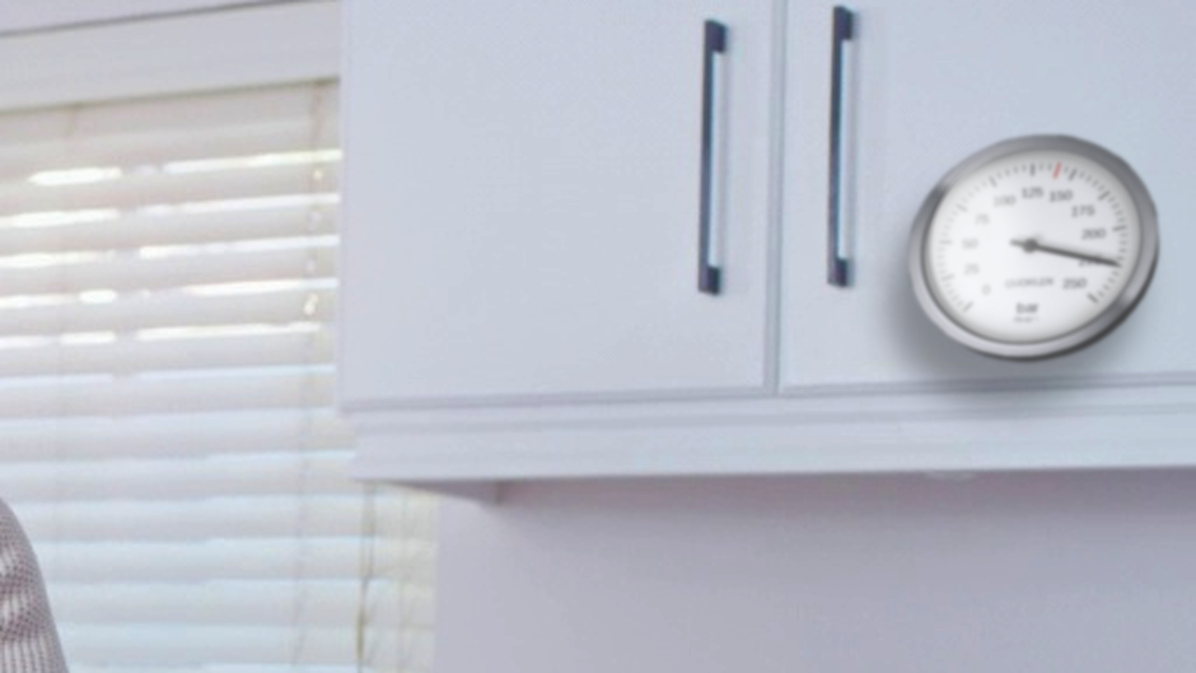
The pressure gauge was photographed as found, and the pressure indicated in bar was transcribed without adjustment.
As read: 225 bar
